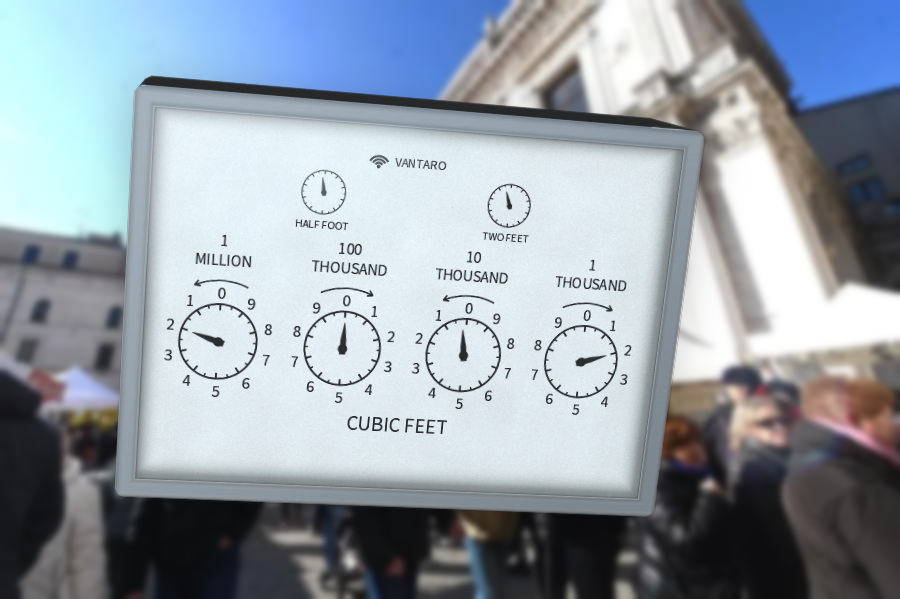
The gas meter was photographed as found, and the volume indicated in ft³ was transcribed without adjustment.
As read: 200200 ft³
